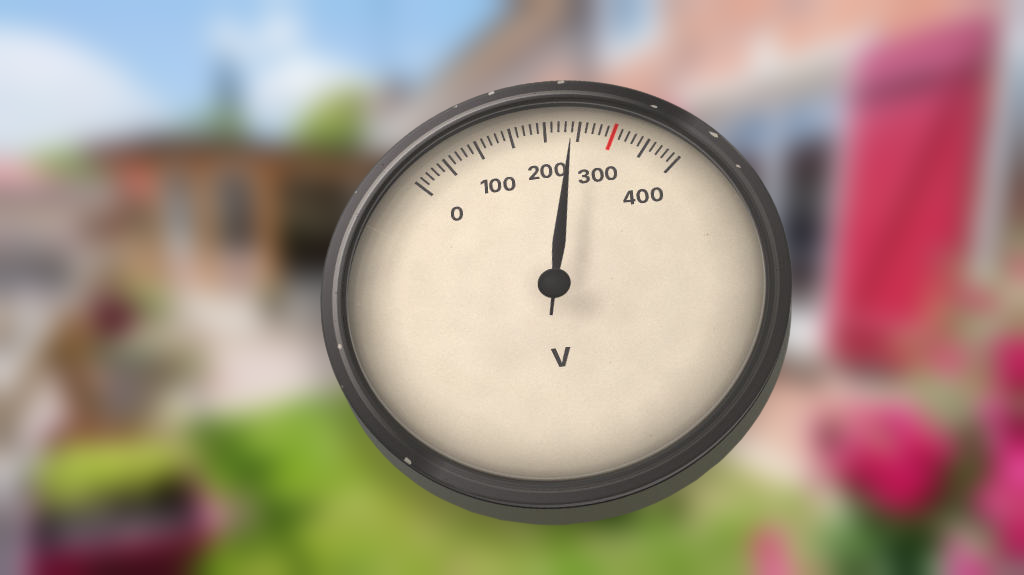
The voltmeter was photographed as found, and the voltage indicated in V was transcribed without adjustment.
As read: 240 V
